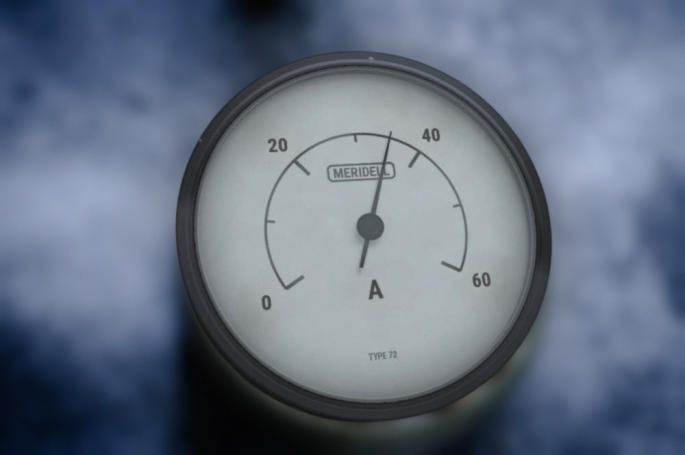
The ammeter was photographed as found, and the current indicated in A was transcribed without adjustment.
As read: 35 A
